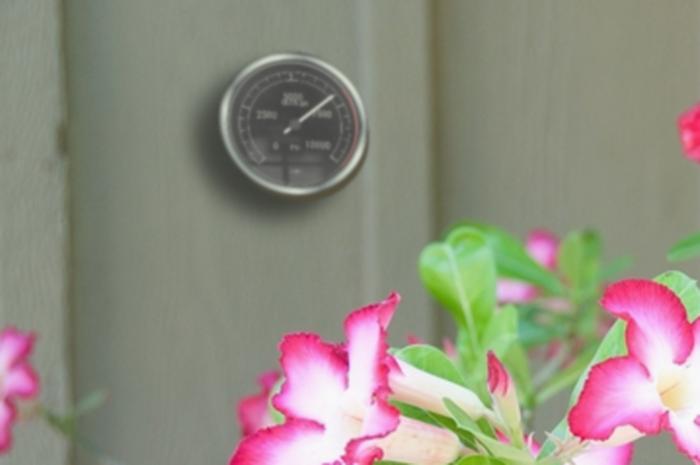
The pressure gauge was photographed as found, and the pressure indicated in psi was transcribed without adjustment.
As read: 7000 psi
